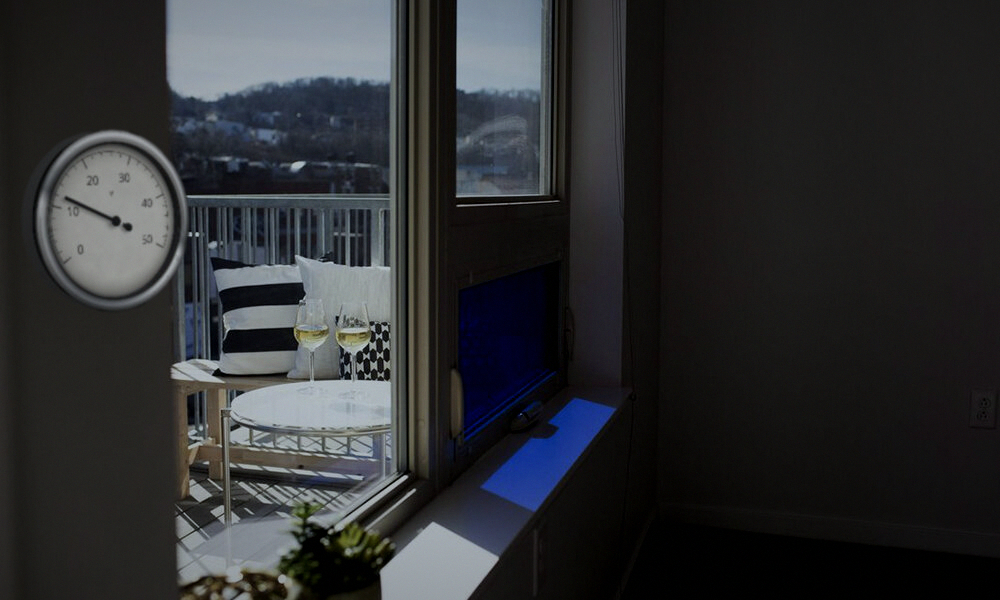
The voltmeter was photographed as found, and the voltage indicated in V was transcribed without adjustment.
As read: 12 V
